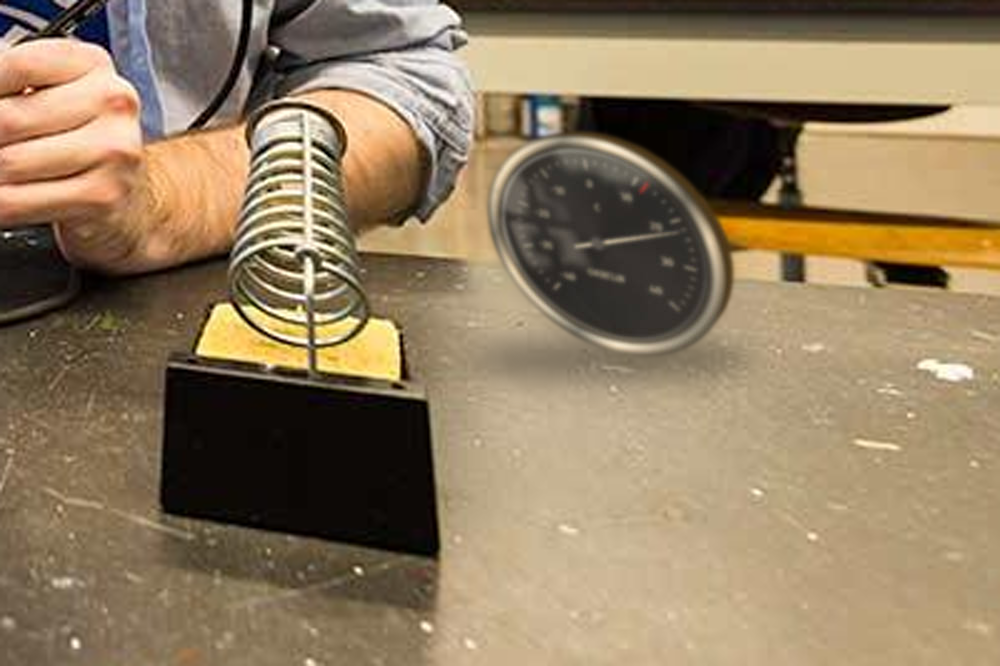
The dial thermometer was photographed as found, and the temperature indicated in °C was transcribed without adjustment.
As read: 22 °C
